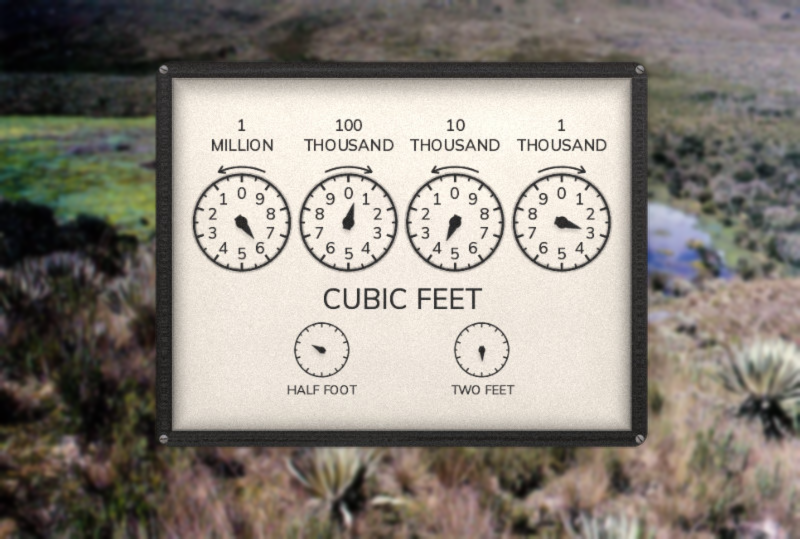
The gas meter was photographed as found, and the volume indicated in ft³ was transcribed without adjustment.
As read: 604300 ft³
